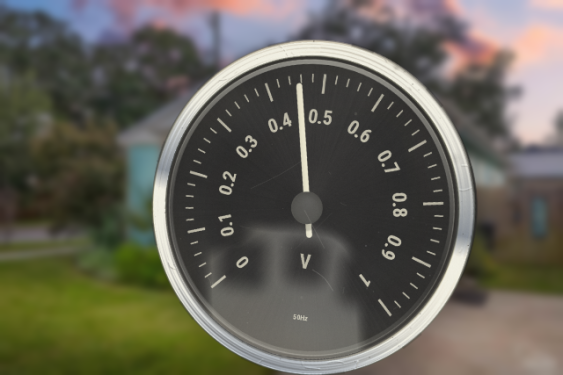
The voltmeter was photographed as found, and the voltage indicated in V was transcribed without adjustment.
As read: 0.46 V
